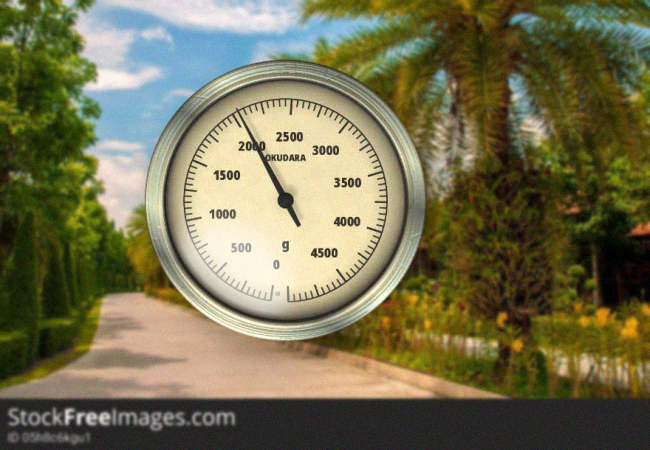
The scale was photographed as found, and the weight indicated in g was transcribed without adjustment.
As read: 2050 g
